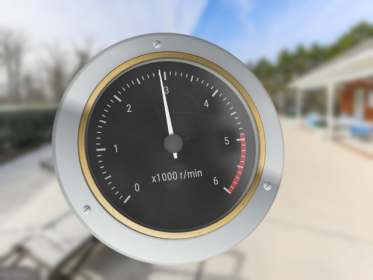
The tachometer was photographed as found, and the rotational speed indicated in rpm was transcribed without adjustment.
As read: 2900 rpm
